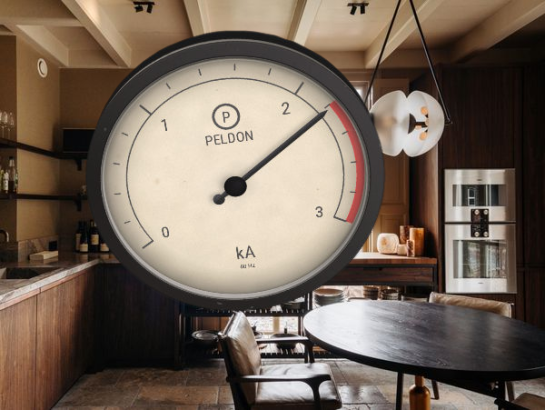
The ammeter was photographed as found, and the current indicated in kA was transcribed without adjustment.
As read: 2.2 kA
